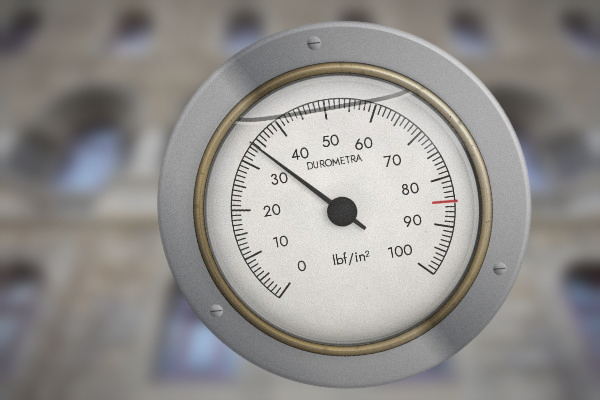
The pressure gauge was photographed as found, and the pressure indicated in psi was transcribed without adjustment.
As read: 34 psi
